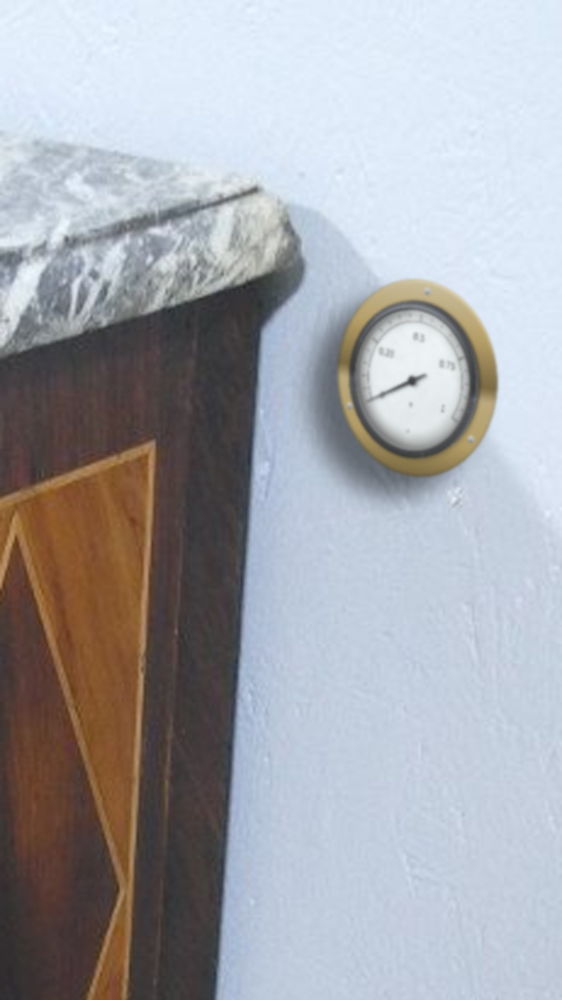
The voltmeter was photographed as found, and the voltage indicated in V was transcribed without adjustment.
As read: 0 V
